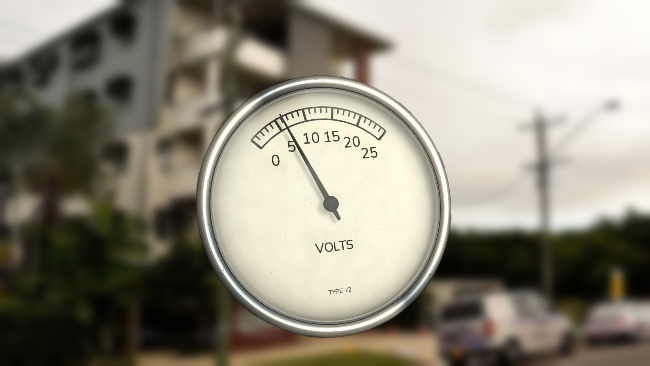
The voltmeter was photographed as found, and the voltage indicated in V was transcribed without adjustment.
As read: 6 V
